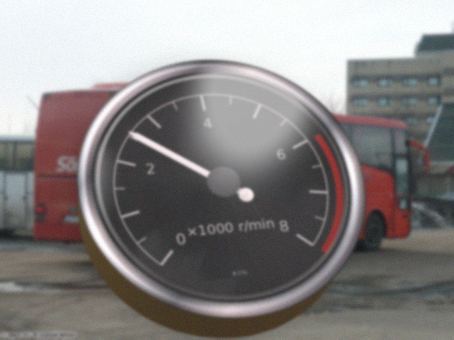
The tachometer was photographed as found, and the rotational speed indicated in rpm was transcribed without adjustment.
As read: 2500 rpm
